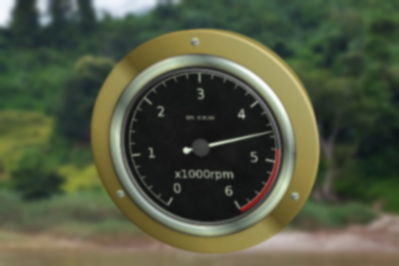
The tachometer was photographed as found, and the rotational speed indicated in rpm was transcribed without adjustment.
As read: 4500 rpm
